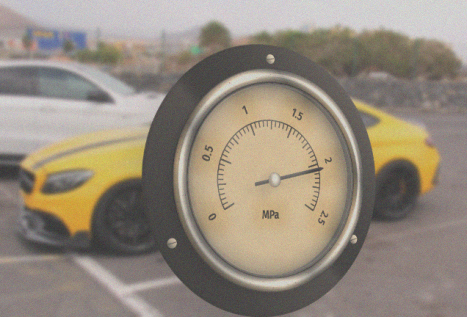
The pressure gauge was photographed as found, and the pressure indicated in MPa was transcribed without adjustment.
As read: 2.05 MPa
